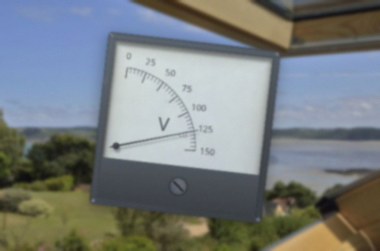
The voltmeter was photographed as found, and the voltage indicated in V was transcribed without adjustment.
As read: 125 V
